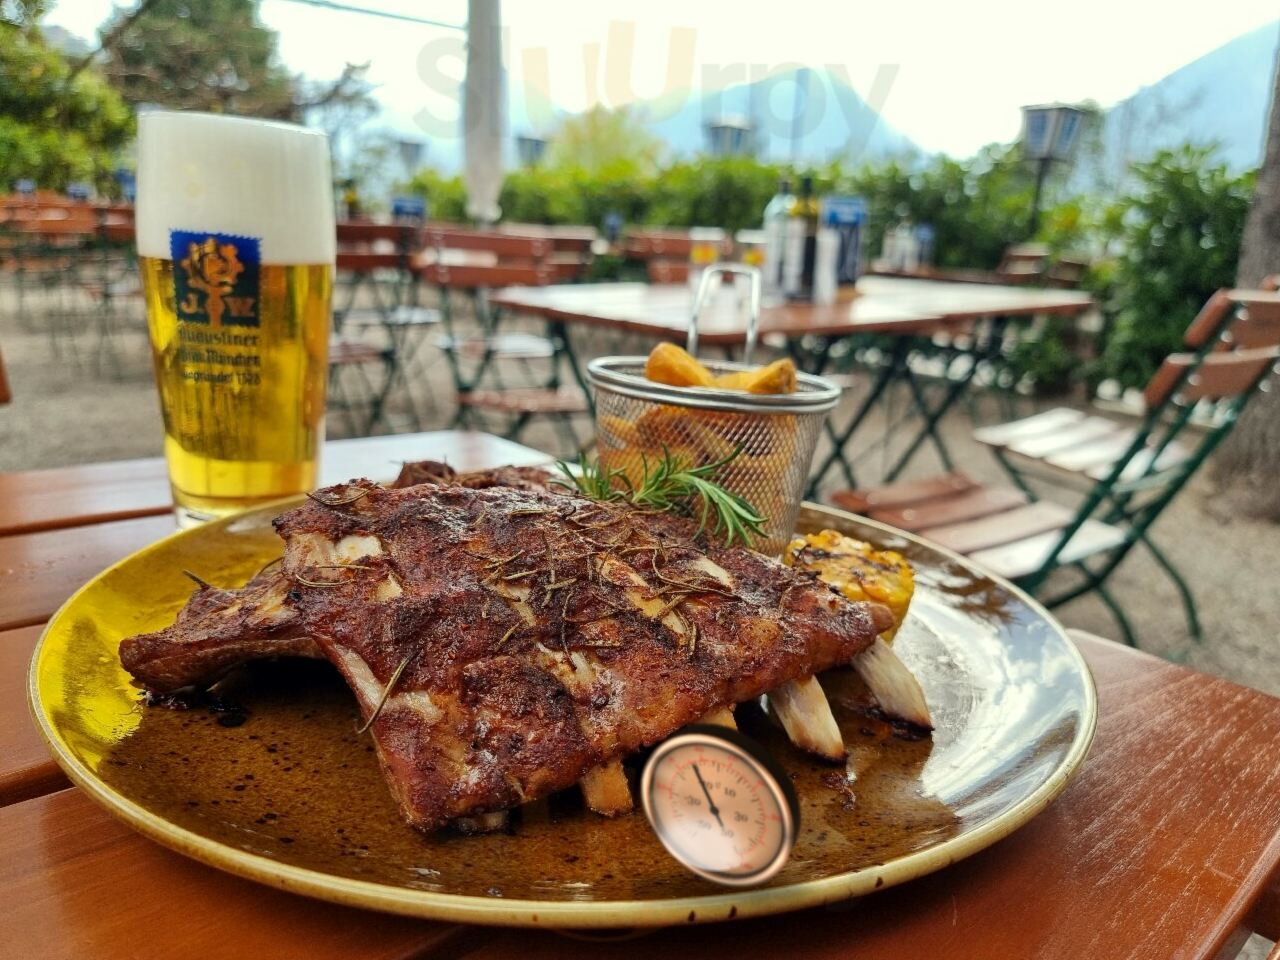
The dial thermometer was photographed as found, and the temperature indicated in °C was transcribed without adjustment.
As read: -10 °C
